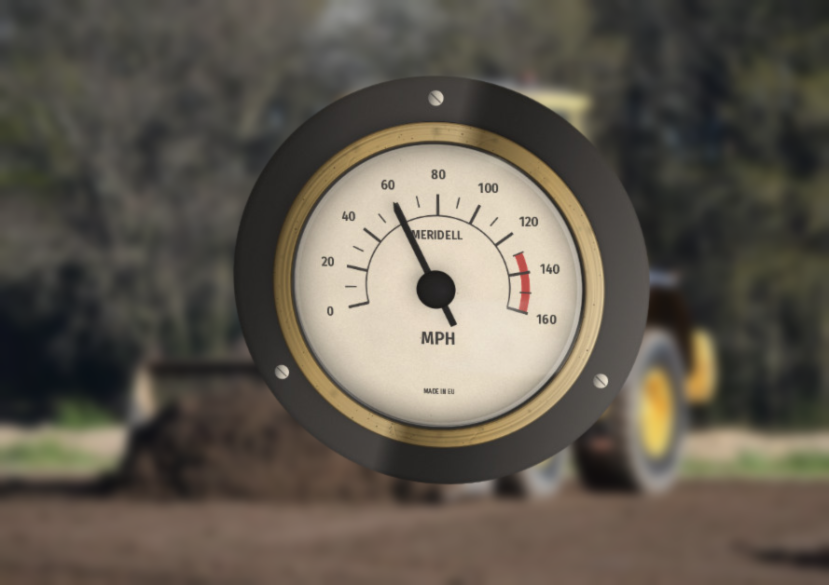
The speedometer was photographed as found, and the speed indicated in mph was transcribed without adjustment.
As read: 60 mph
